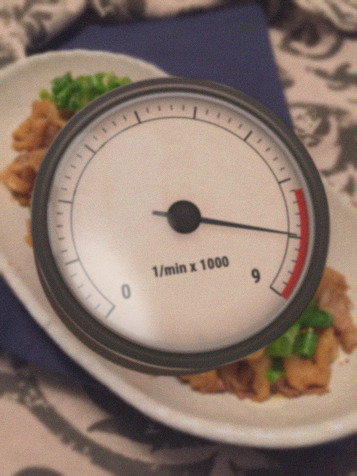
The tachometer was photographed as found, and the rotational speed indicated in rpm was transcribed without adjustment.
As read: 8000 rpm
